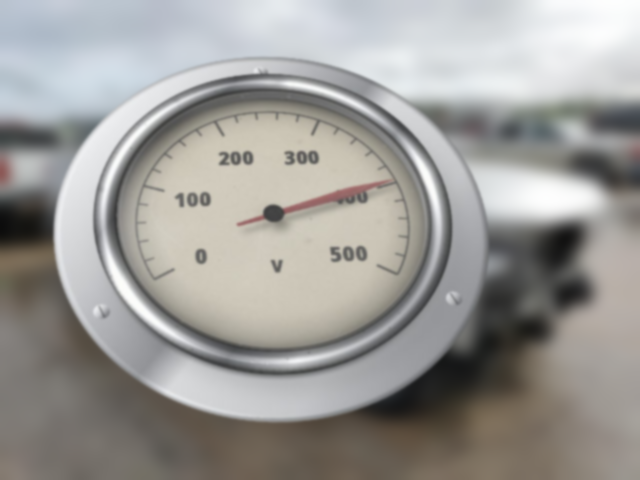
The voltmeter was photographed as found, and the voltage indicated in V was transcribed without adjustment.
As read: 400 V
